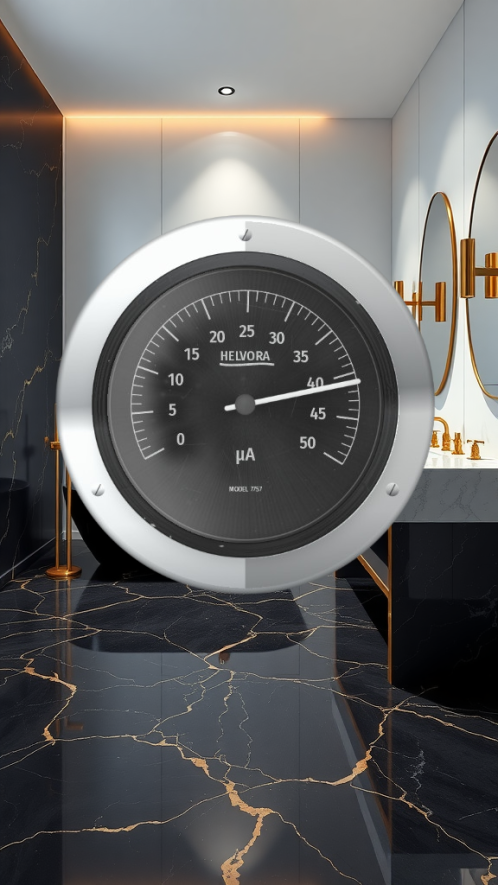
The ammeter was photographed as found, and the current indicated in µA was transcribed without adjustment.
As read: 41 µA
